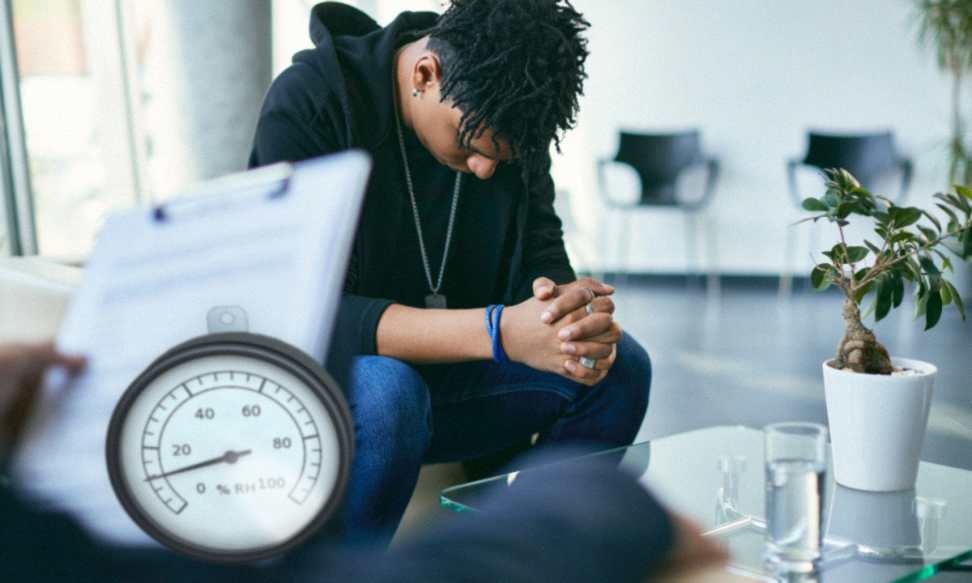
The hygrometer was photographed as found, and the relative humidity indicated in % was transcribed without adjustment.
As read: 12 %
